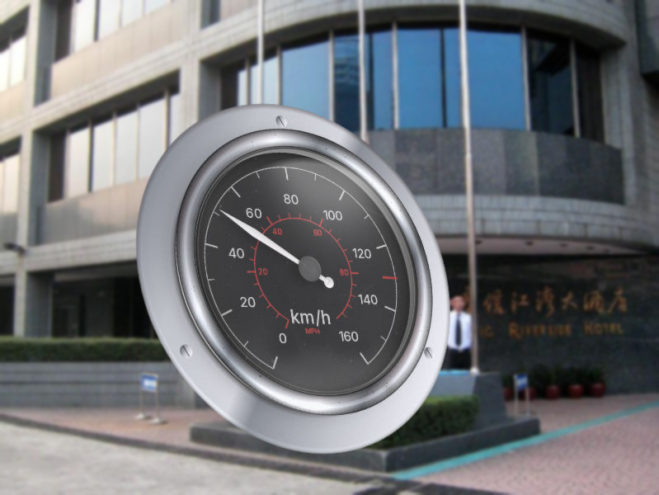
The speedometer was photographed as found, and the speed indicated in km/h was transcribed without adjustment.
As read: 50 km/h
